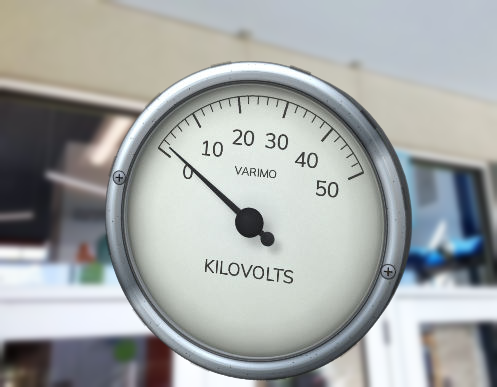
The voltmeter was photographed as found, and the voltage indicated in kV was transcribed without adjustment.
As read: 2 kV
